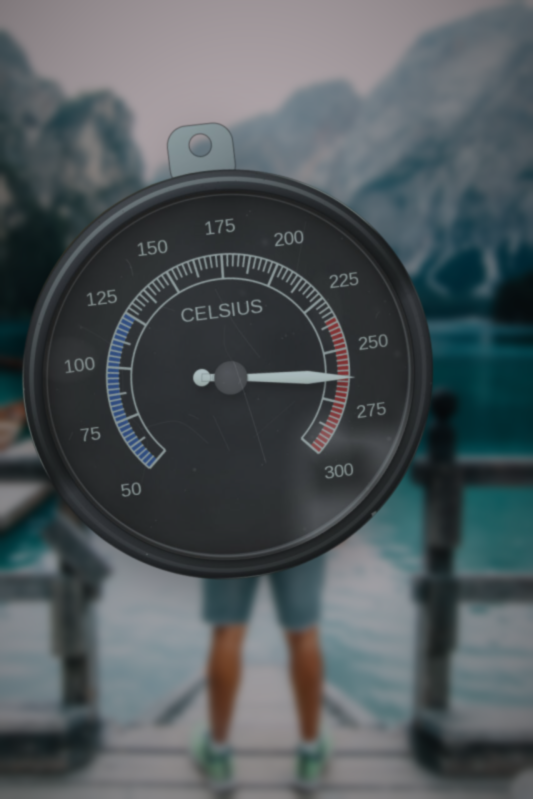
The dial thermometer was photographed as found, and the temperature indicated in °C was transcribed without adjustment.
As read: 262.5 °C
